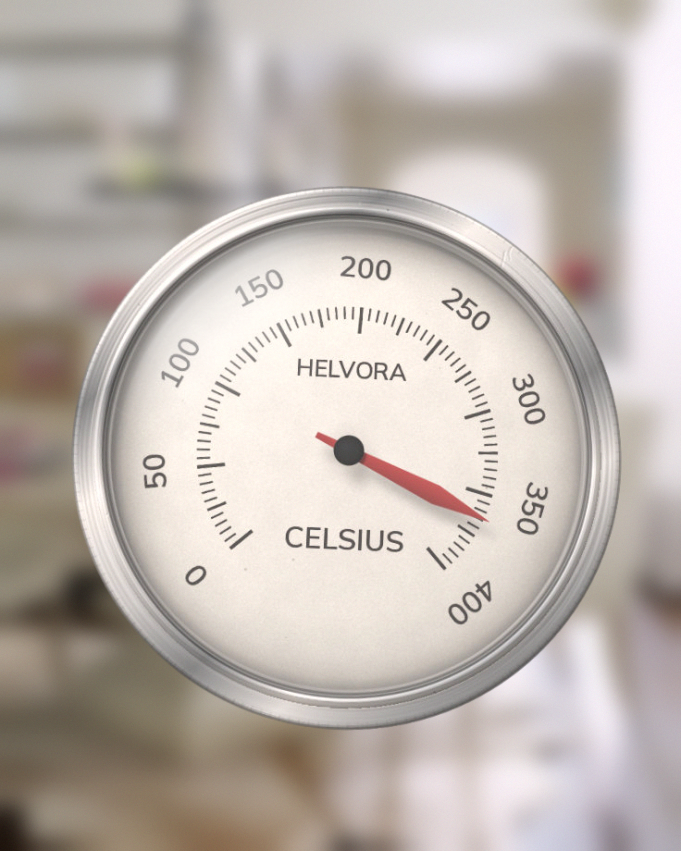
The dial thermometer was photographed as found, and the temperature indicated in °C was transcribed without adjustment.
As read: 365 °C
